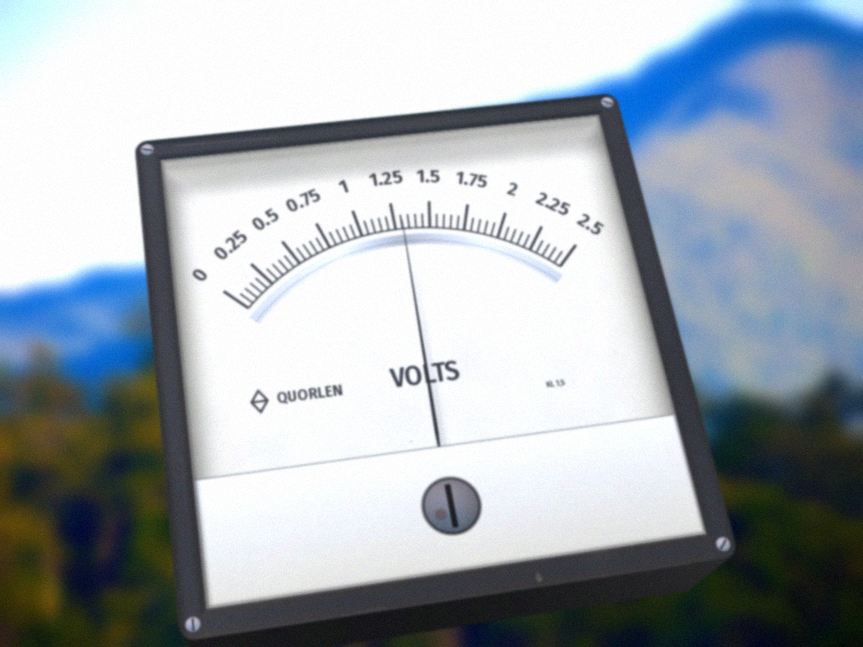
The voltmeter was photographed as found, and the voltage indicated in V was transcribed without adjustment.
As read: 1.3 V
